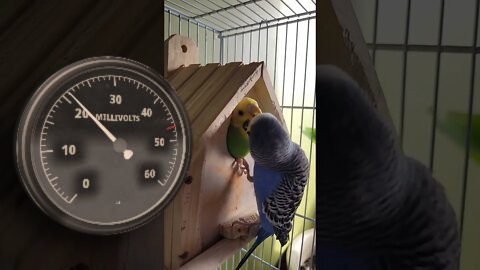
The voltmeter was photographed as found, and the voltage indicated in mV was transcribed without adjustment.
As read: 21 mV
